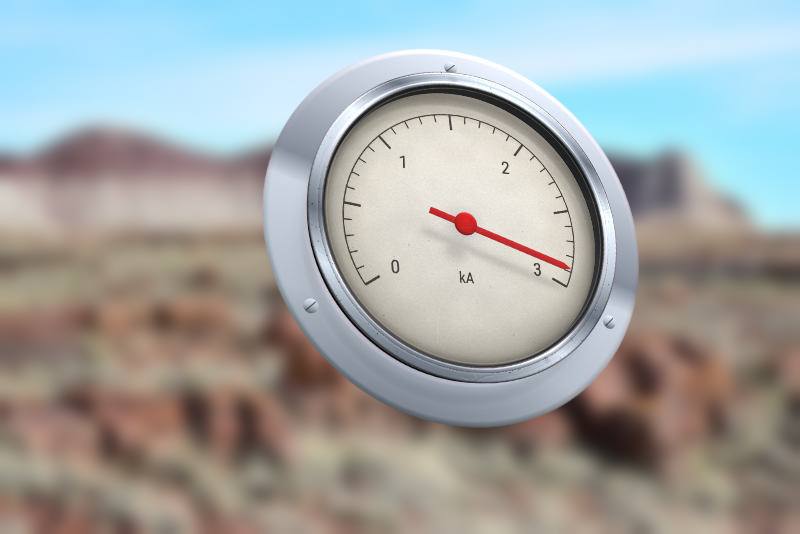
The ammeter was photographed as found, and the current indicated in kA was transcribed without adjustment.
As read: 2.9 kA
